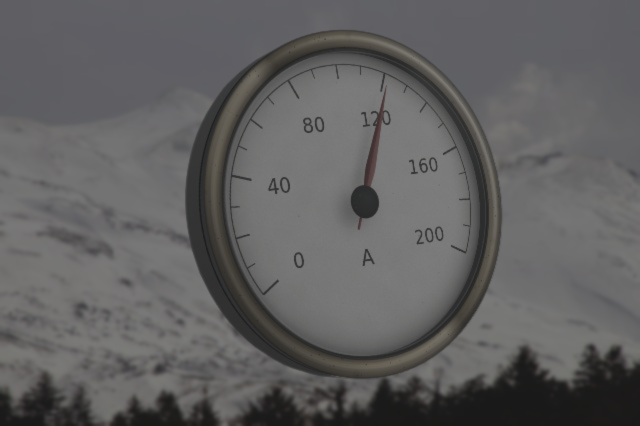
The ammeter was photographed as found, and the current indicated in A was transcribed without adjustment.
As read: 120 A
